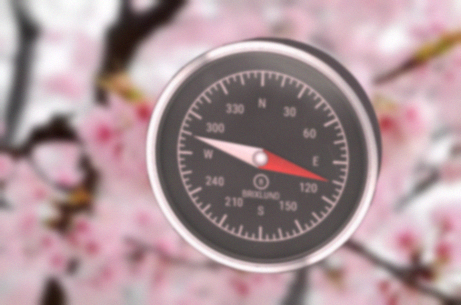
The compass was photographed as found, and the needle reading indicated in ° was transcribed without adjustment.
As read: 105 °
